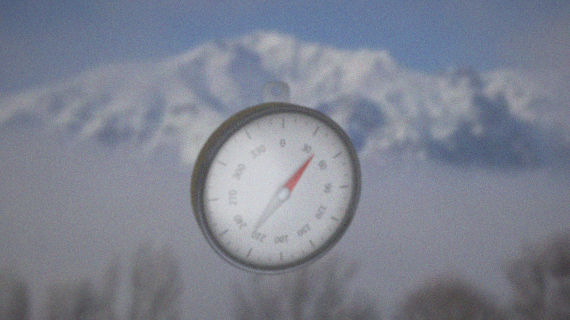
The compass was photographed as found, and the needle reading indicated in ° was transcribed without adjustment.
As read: 40 °
